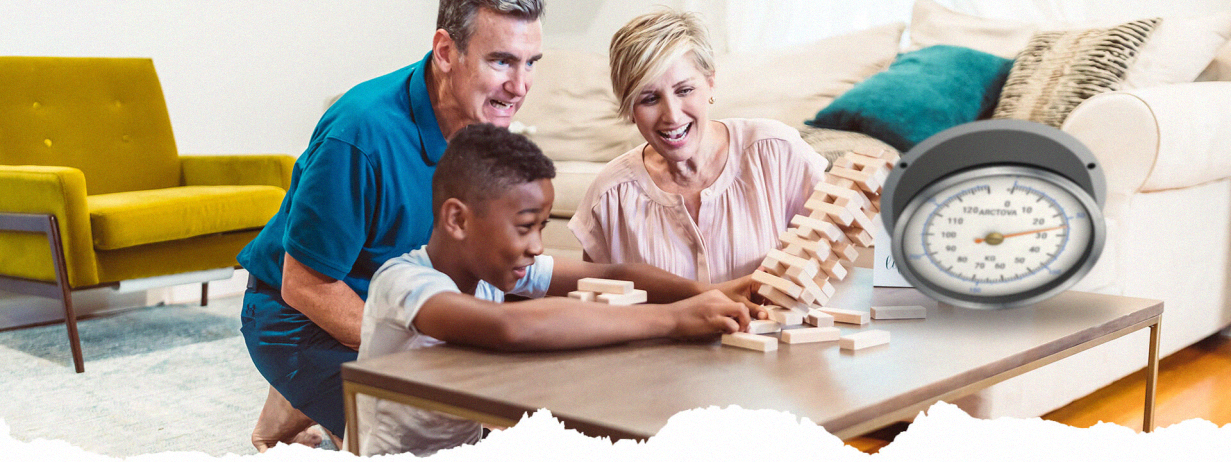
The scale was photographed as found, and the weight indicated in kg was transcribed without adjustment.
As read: 25 kg
